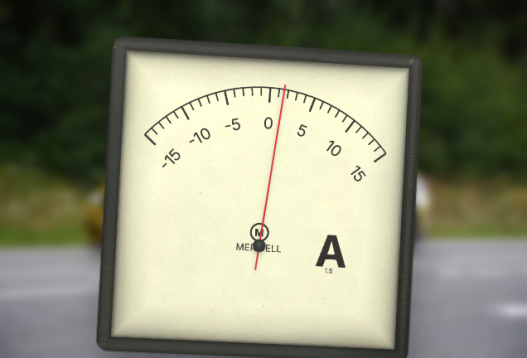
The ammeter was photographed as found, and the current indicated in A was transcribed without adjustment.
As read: 1.5 A
